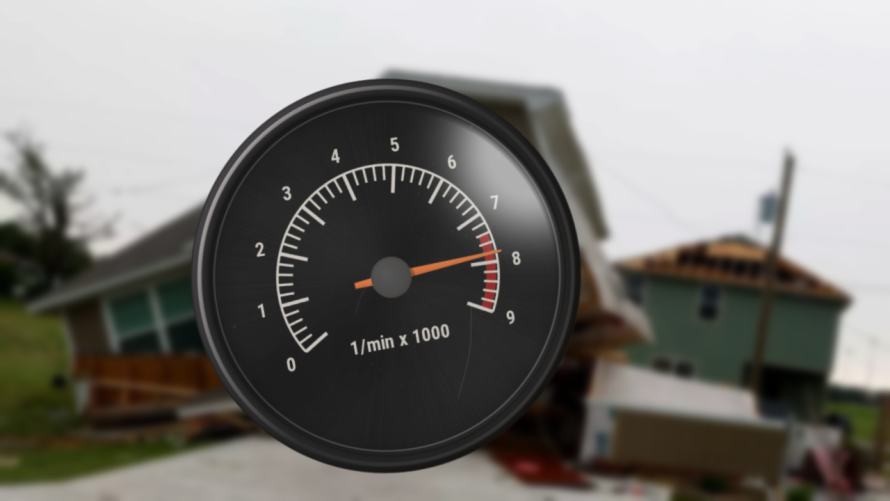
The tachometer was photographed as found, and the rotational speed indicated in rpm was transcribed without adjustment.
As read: 7800 rpm
